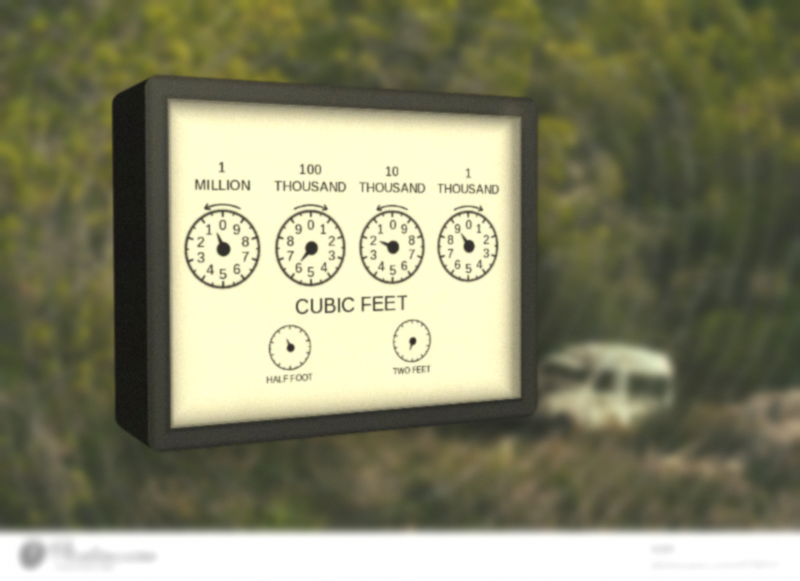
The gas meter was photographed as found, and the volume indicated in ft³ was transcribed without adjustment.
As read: 61900 ft³
